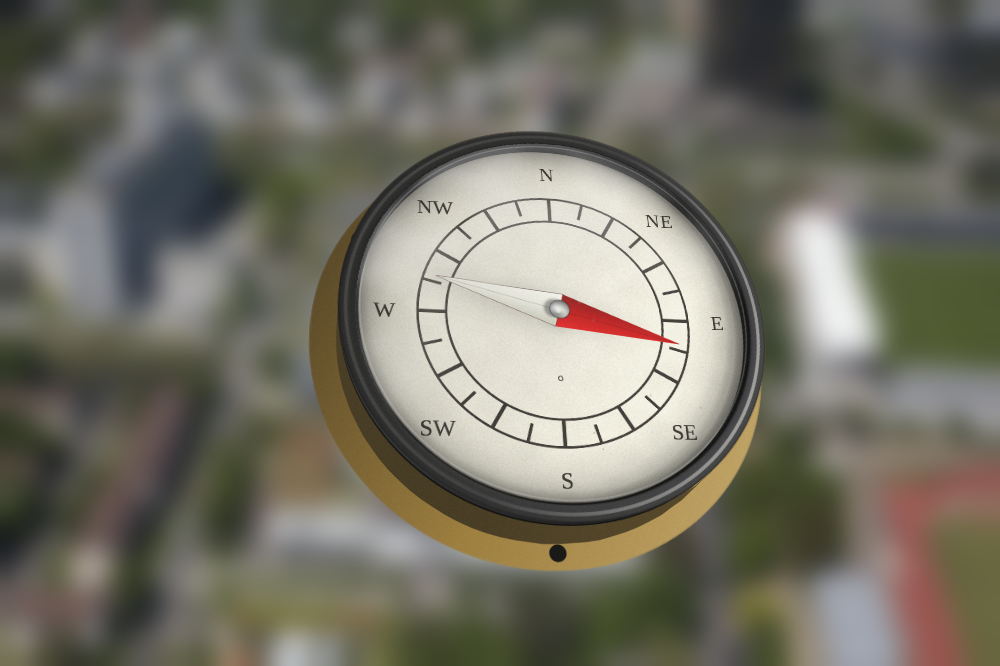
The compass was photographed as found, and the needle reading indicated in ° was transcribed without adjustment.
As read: 105 °
